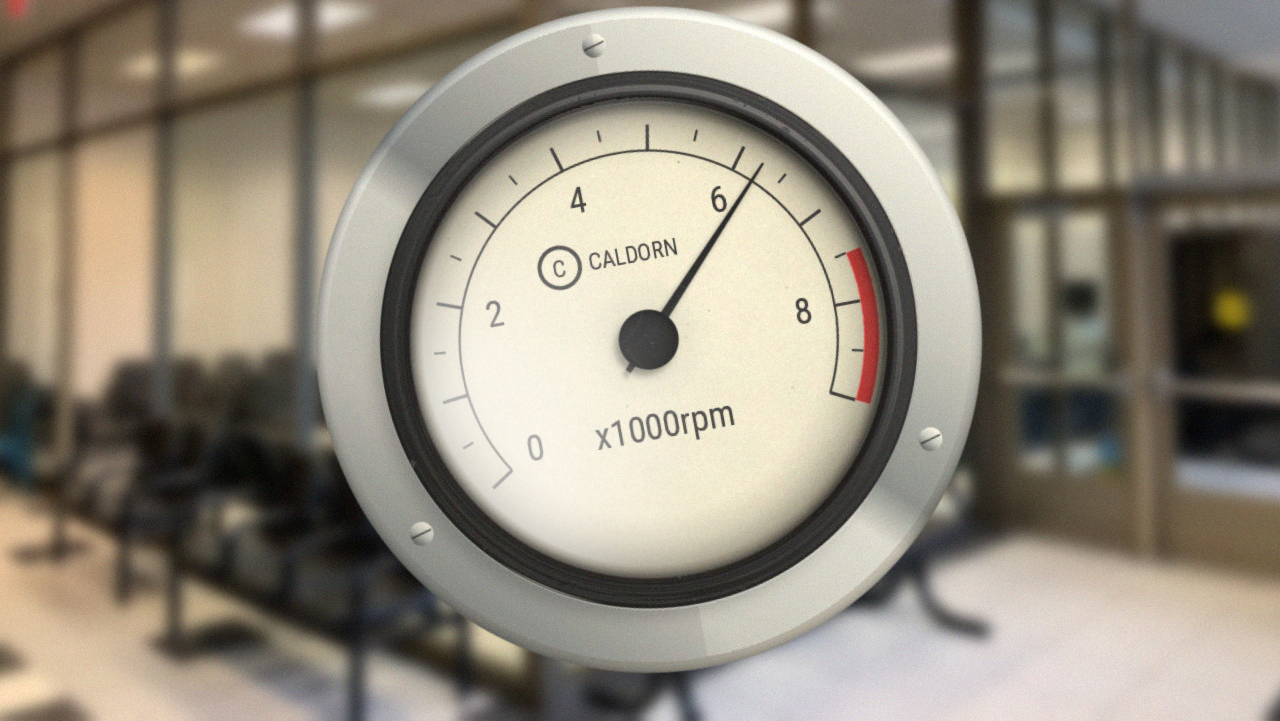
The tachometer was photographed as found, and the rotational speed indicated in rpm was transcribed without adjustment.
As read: 6250 rpm
